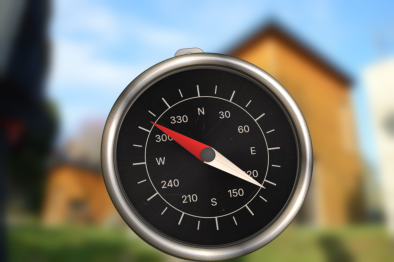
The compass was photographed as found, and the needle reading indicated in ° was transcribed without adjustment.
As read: 307.5 °
